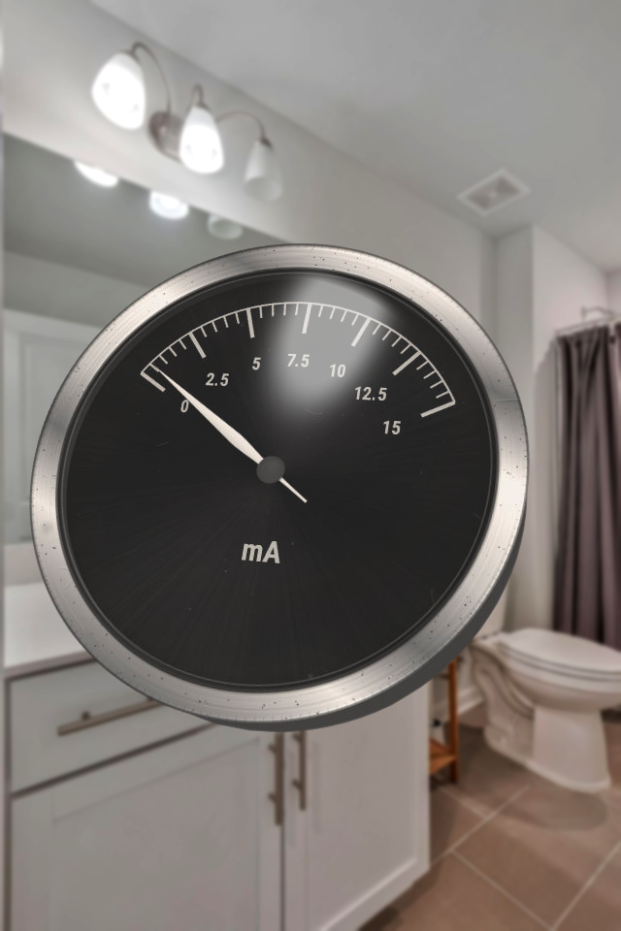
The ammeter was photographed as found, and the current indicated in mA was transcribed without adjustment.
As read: 0.5 mA
